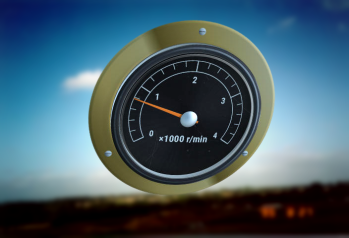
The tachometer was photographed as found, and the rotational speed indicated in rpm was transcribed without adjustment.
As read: 800 rpm
